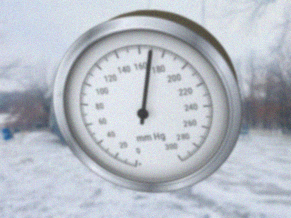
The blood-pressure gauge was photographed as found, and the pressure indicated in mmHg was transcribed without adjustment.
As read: 170 mmHg
